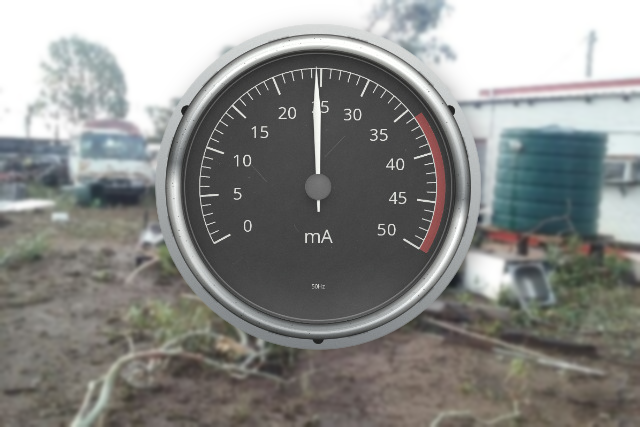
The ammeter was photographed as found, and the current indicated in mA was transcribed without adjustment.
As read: 24.5 mA
